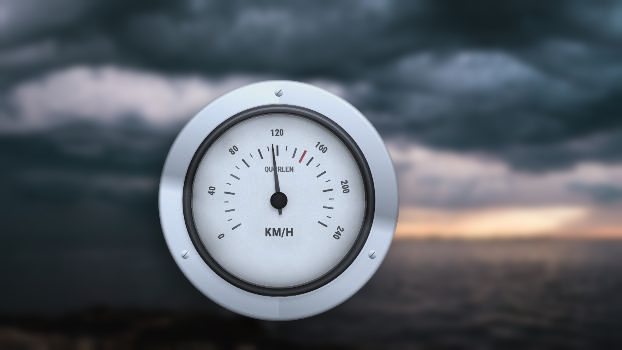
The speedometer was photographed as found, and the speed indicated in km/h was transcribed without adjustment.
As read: 115 km/h
